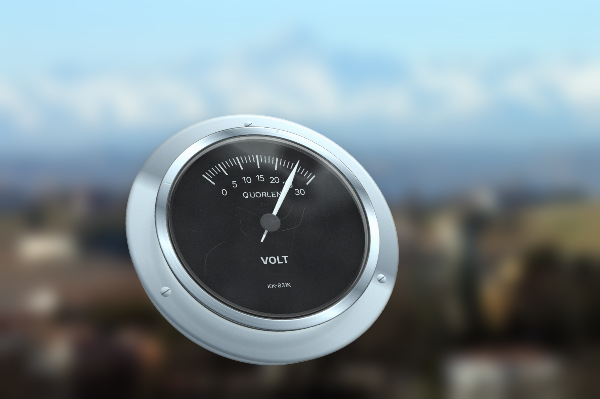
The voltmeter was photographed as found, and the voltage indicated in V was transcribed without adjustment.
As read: 25 V
